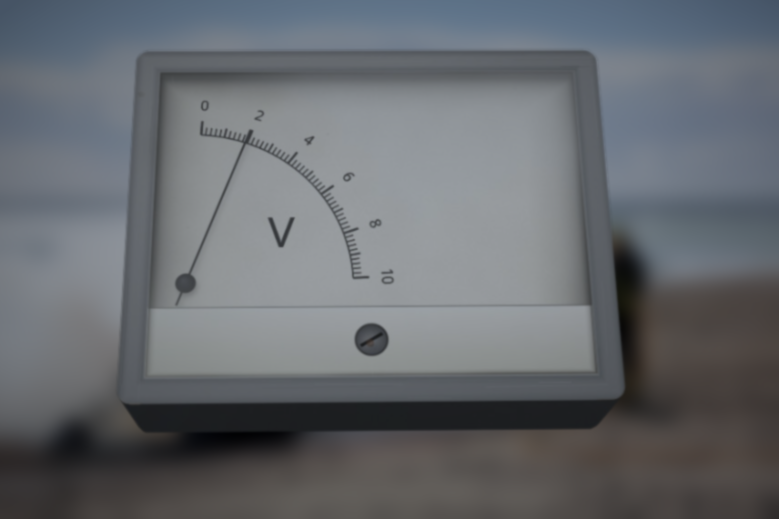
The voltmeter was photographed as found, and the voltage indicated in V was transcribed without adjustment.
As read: 2 V
